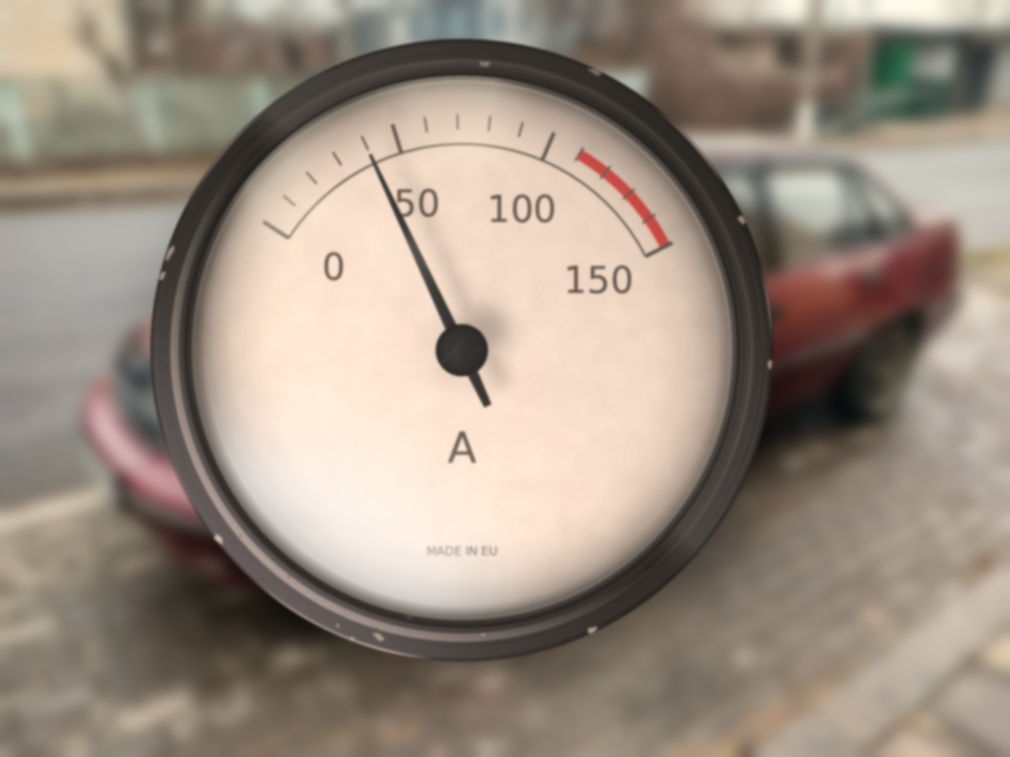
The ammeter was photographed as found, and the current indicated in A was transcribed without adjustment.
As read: 40 A
